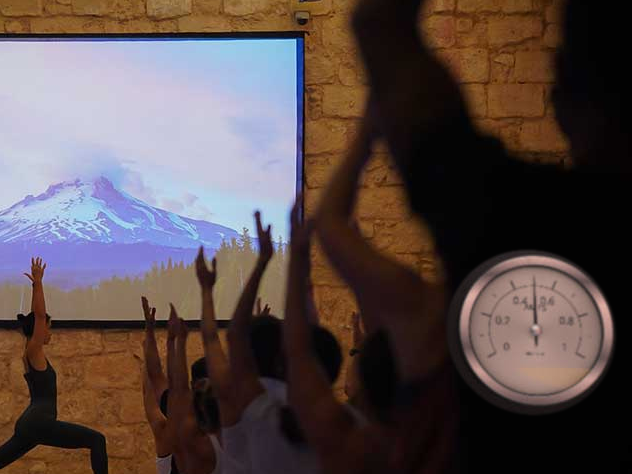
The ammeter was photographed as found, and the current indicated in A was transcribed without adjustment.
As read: 0.5 A
